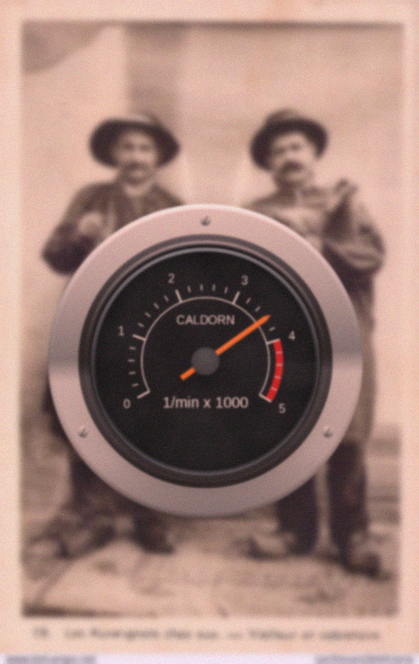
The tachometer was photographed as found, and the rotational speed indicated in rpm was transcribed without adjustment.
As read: 3600 rpm
